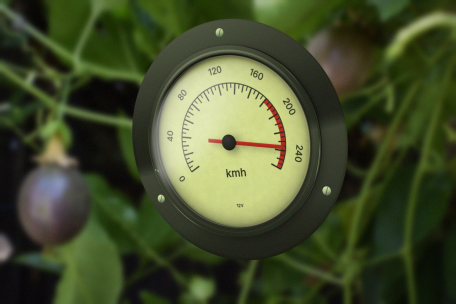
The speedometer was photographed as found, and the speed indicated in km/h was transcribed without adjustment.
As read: 235 km/h
